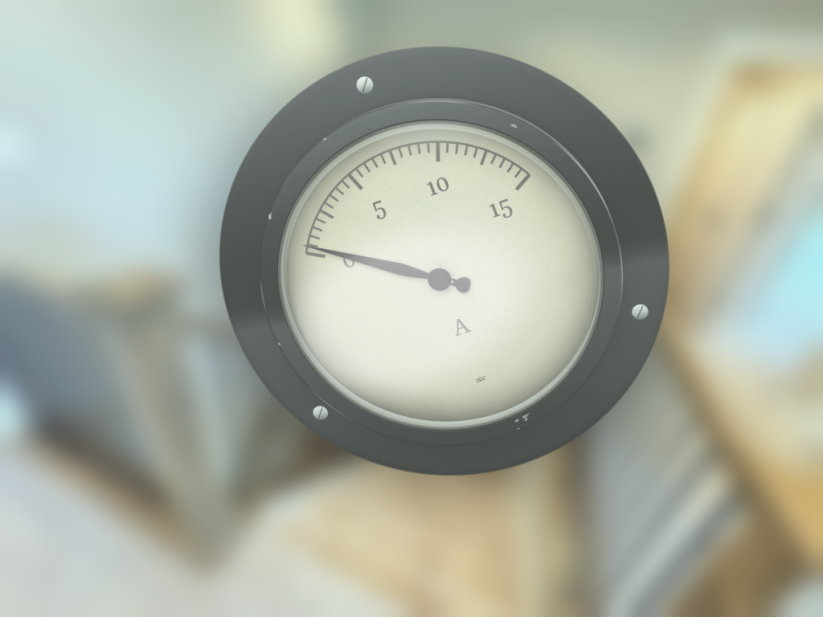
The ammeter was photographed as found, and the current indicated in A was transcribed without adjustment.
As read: 0.5 A
